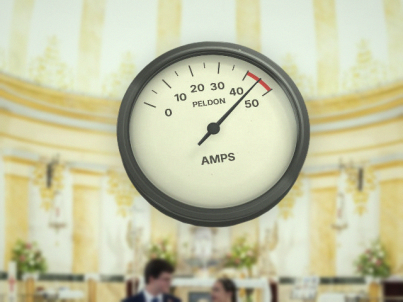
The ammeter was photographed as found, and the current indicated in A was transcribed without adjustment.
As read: 45 A
